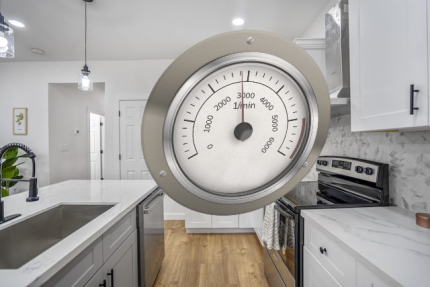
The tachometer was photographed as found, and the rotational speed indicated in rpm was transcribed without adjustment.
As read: 2800 rpm
